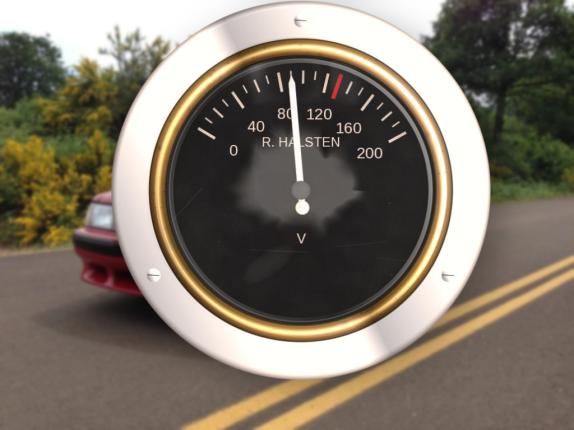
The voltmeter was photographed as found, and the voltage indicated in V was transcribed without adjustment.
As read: 90 V
